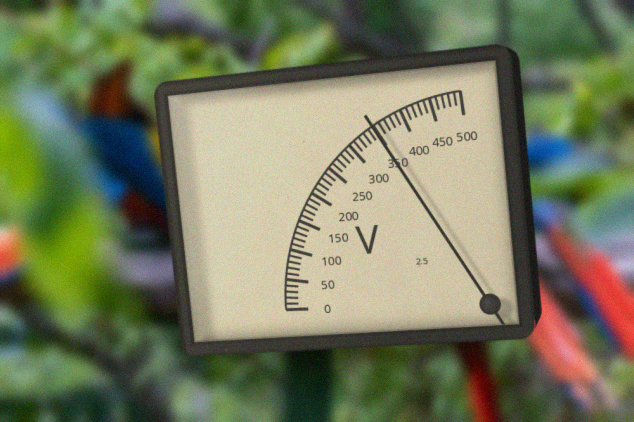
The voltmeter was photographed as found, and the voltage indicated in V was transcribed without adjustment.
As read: 350 V
